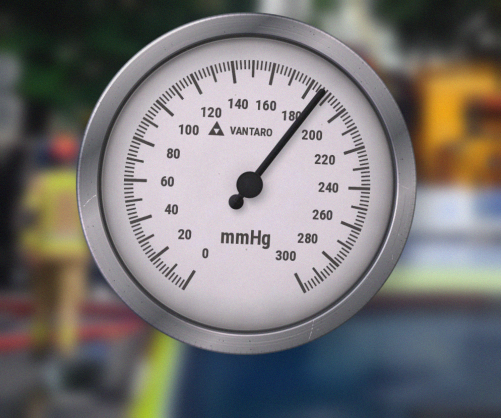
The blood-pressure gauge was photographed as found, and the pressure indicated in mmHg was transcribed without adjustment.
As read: 186 mmHg
